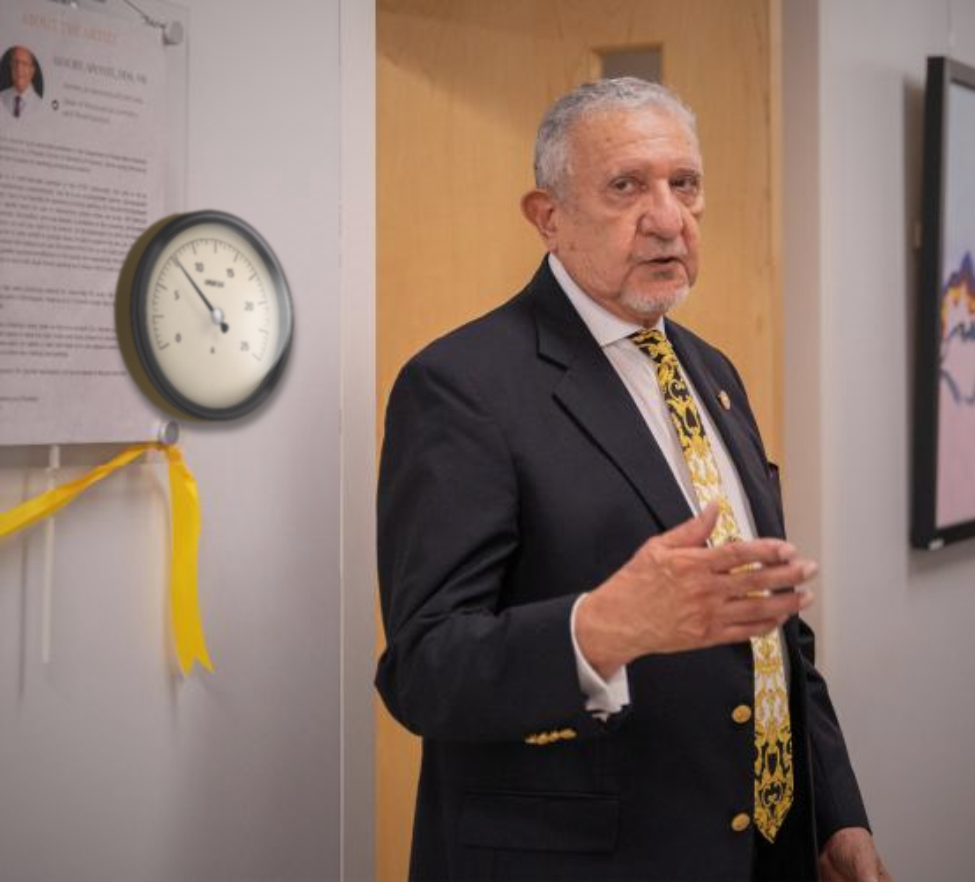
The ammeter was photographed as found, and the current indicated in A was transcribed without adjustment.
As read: 7.5 A
